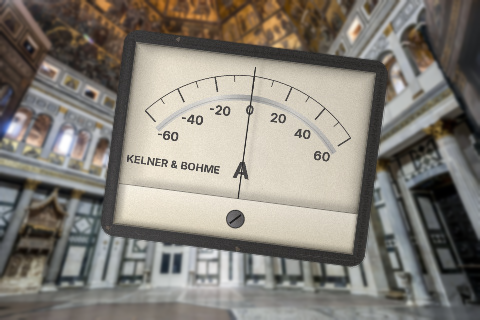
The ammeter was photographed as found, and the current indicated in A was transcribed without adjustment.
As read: 0 A
